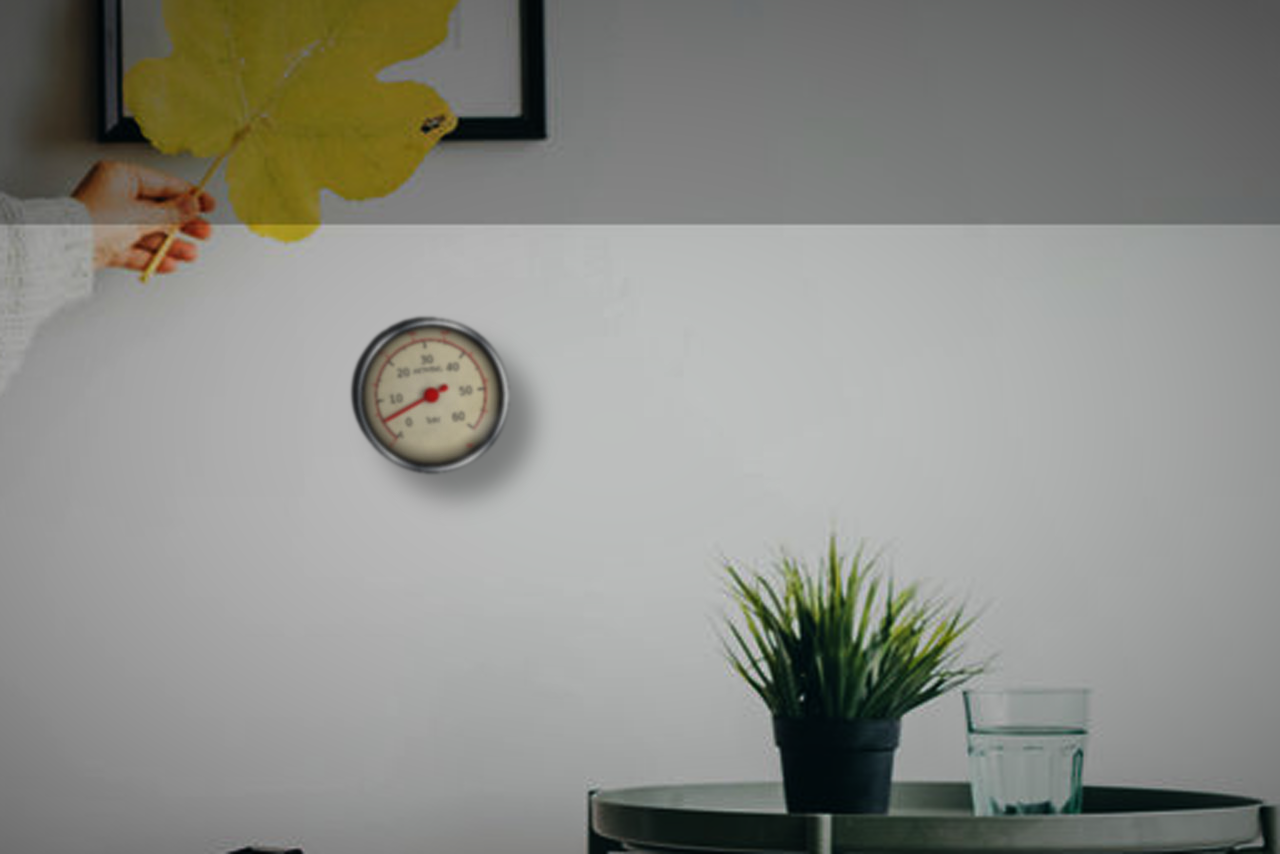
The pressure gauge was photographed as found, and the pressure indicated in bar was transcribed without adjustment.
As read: 5 bar
